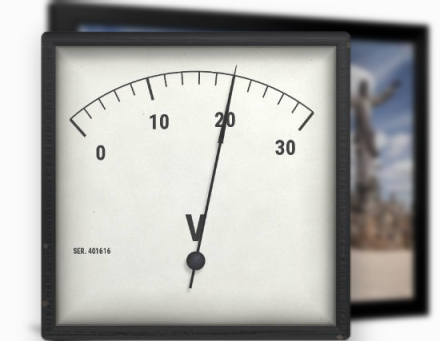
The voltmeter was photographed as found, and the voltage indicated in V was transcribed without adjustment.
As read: 20 V
